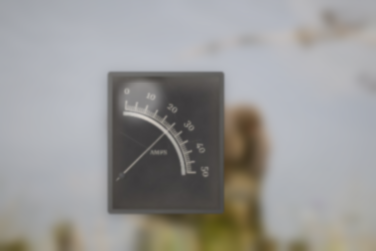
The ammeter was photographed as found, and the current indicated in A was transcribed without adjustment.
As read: 25 A
